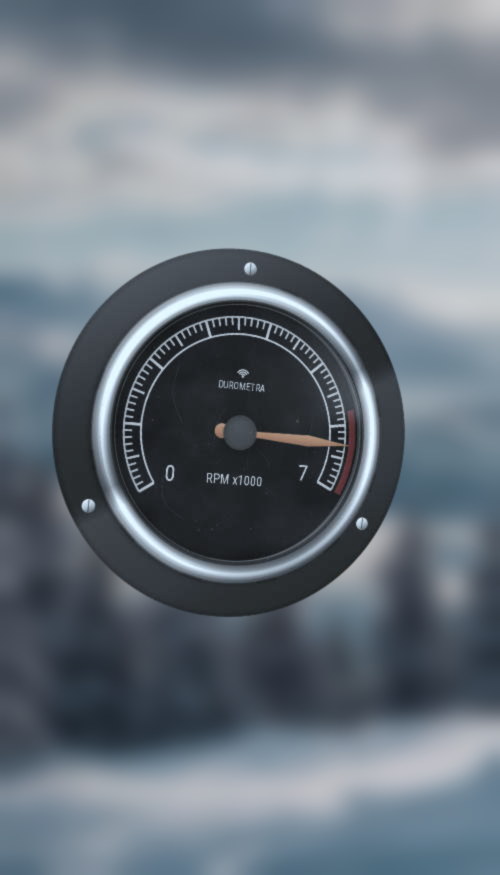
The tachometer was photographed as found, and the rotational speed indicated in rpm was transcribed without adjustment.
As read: 6300 rpm
